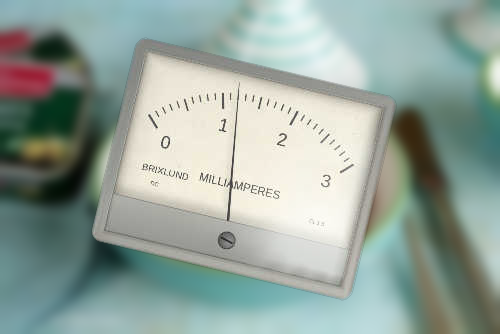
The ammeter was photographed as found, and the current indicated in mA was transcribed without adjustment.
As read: 1.2 mA
